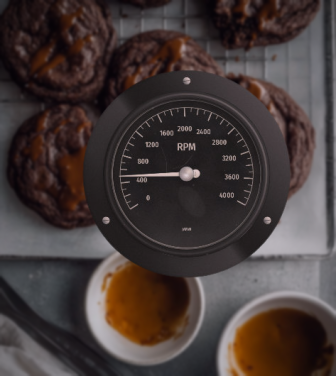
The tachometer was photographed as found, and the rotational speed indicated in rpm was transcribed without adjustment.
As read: 500 rpm
